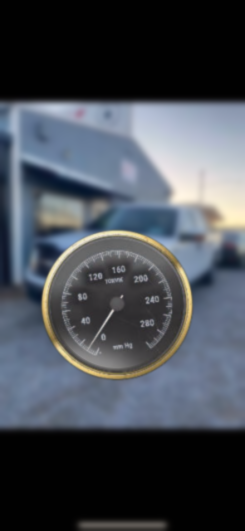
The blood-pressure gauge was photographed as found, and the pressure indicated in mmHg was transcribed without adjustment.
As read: 10 mmHg
